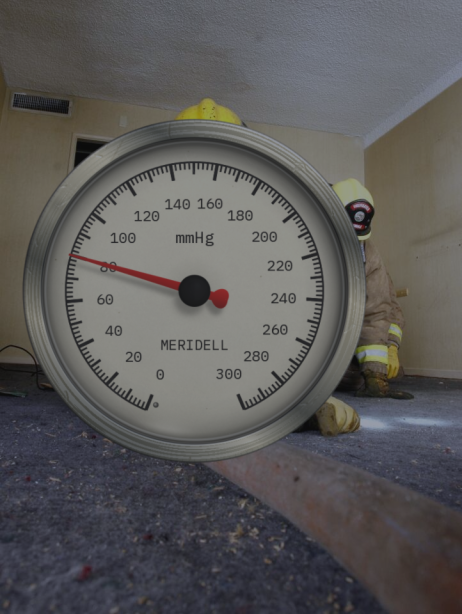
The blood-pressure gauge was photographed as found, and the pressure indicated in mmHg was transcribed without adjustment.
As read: 80 mmHg
